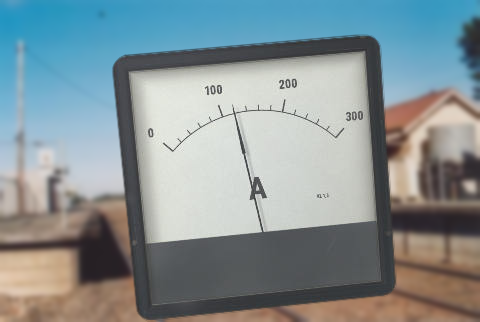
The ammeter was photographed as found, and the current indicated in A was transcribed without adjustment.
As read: 120 A
